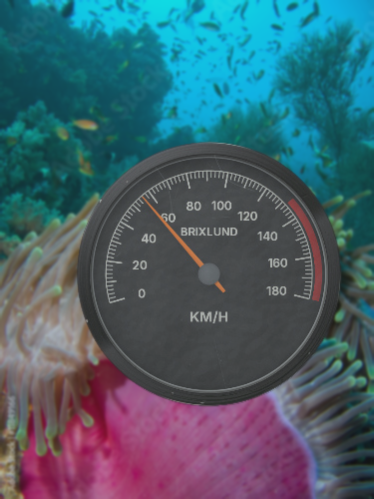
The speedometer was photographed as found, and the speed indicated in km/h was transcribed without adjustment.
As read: 56 km/h
